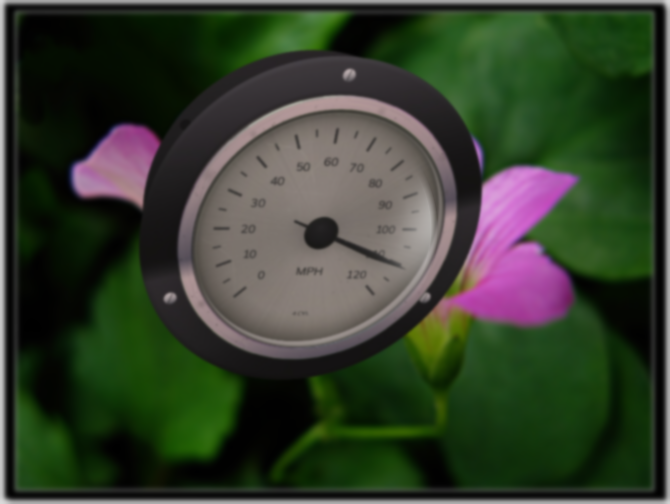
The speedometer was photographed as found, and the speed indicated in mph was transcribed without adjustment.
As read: 110 mph
